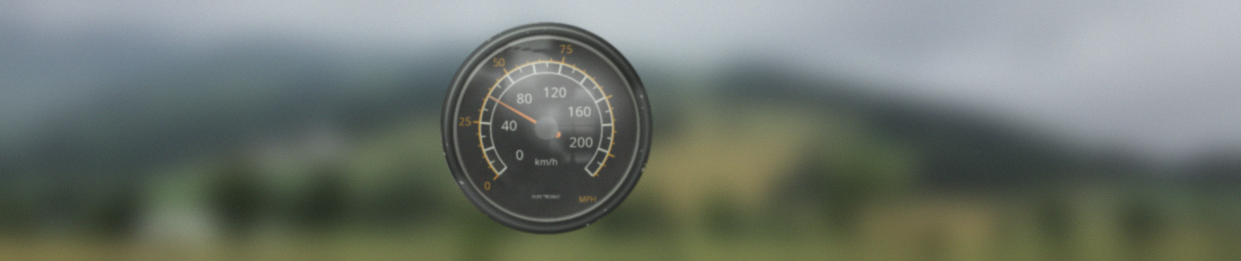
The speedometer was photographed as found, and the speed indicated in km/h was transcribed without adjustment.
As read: 60 km/h
